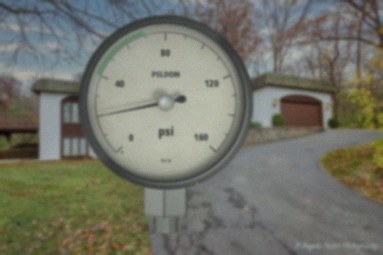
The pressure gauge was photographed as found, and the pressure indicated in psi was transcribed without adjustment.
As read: 20 psi
